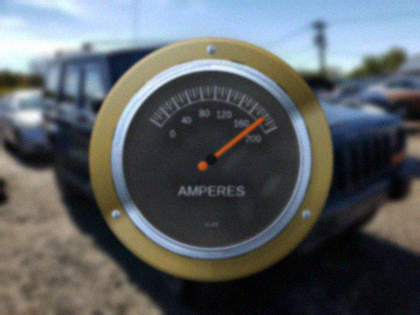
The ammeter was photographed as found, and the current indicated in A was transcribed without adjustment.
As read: 180 A
